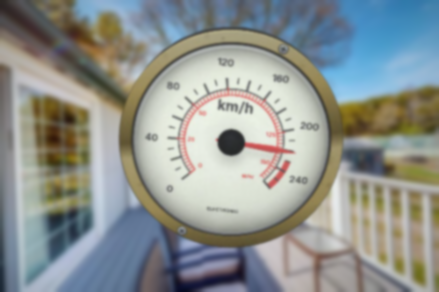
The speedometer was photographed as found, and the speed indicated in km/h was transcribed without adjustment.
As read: 220 km/h
